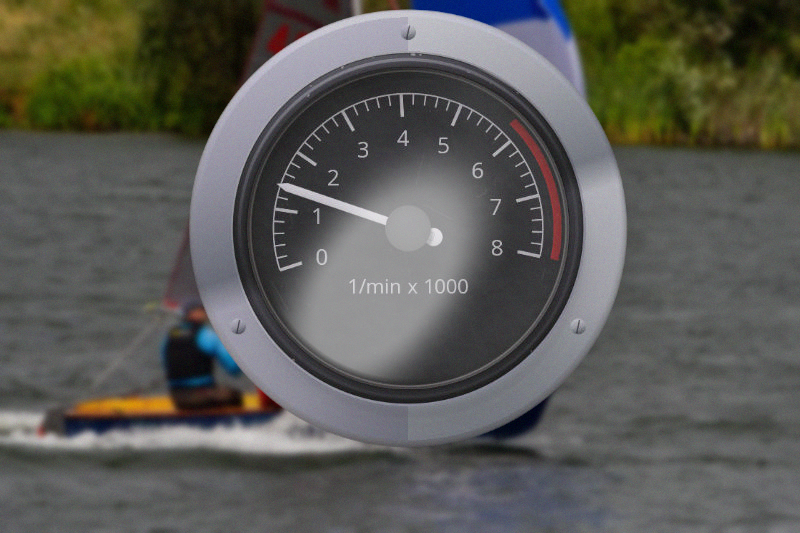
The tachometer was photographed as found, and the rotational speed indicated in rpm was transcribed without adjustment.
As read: 1400 rpm
